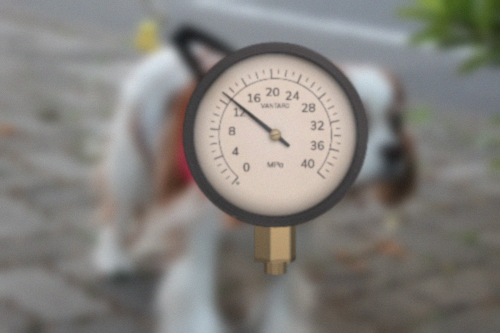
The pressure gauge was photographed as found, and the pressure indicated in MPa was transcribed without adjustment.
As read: 13 MPa
